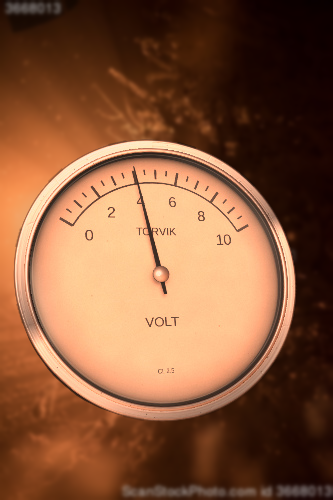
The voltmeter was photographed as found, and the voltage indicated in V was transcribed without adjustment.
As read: 4 V
